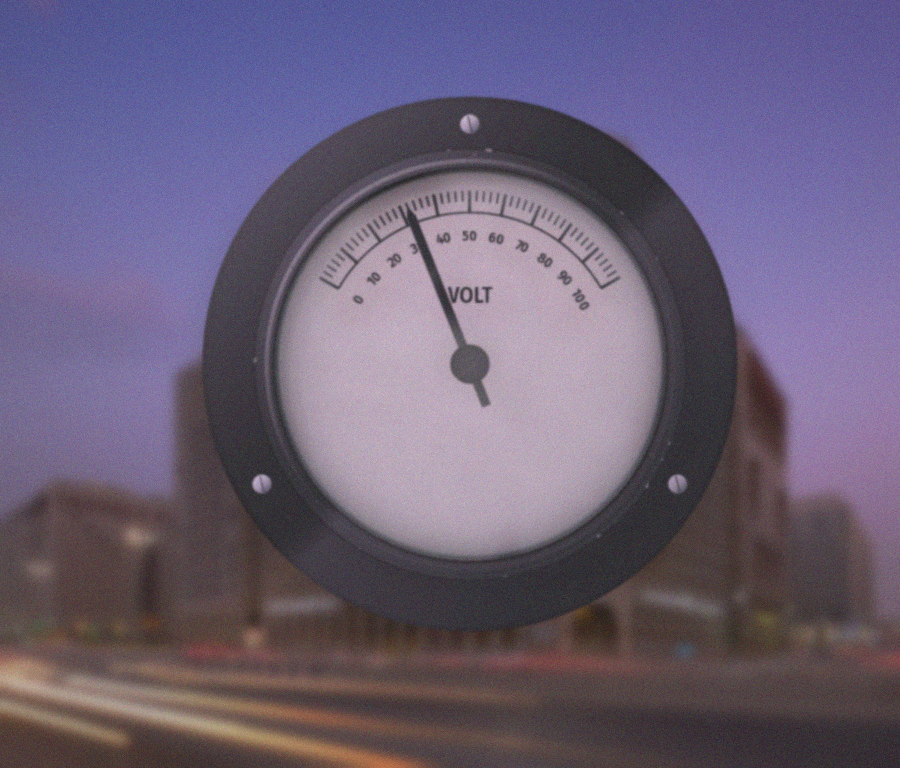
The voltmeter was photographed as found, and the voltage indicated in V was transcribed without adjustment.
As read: 32 V
